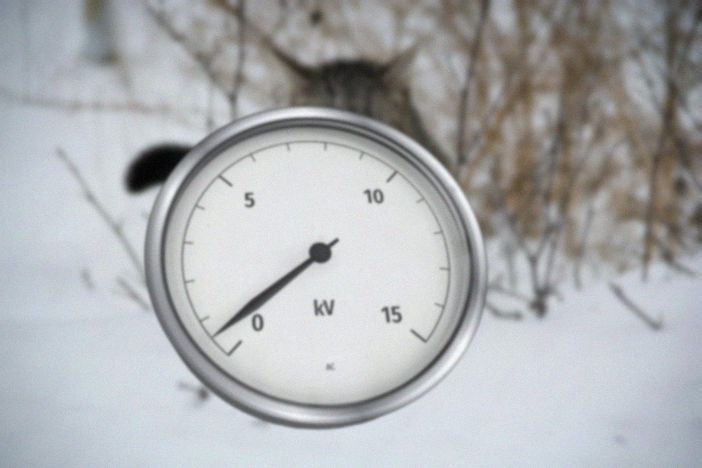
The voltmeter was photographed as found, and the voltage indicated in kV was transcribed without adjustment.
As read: 0.5 kV
